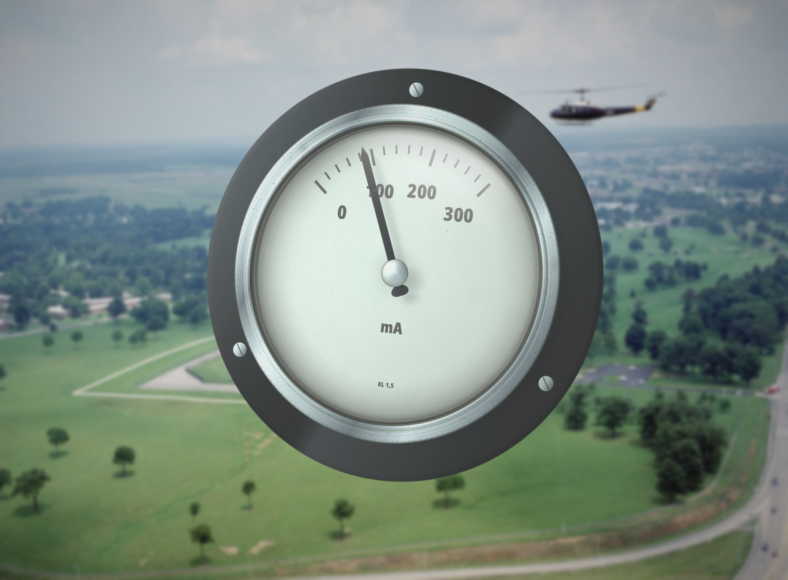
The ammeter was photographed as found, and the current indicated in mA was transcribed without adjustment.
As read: 90 mA
